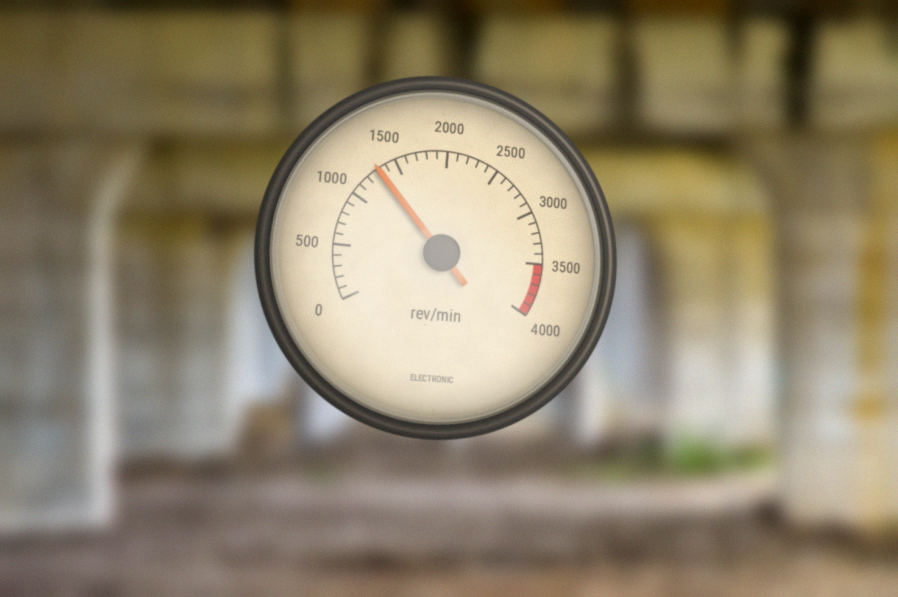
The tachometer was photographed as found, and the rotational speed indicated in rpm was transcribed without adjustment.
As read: 1300 rpm
